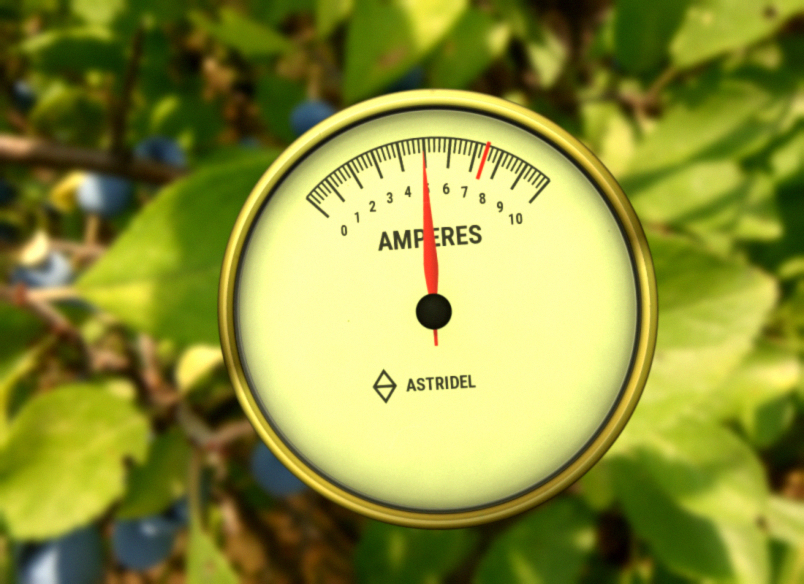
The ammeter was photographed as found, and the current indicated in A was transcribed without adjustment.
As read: 5 A
